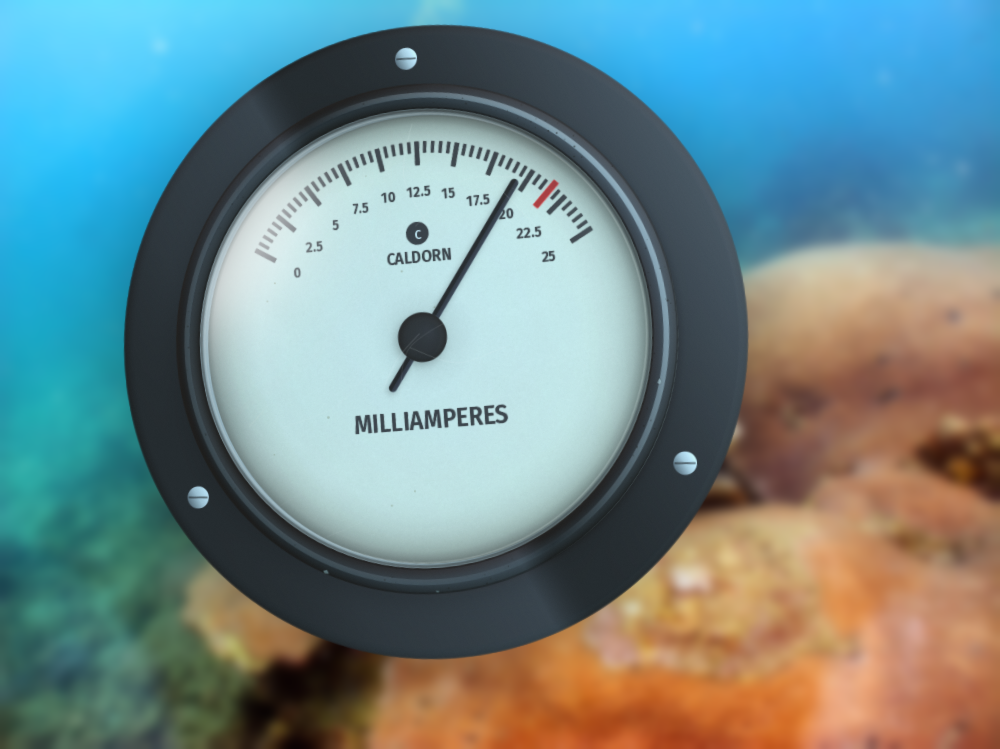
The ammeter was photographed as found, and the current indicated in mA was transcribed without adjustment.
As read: 19.5 mA
